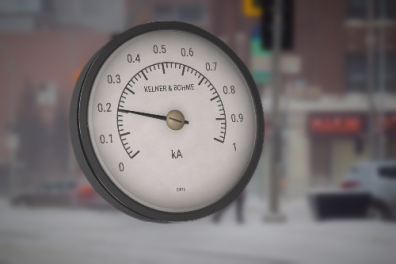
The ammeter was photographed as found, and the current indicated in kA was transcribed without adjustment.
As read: 0.2 kA
